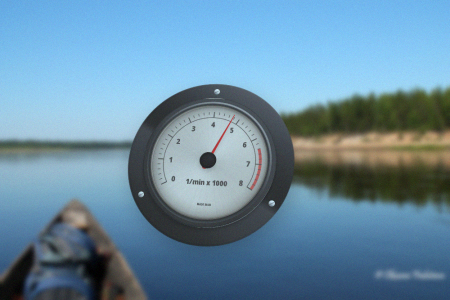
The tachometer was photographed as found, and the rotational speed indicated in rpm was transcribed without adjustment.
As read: 4800 rpm
